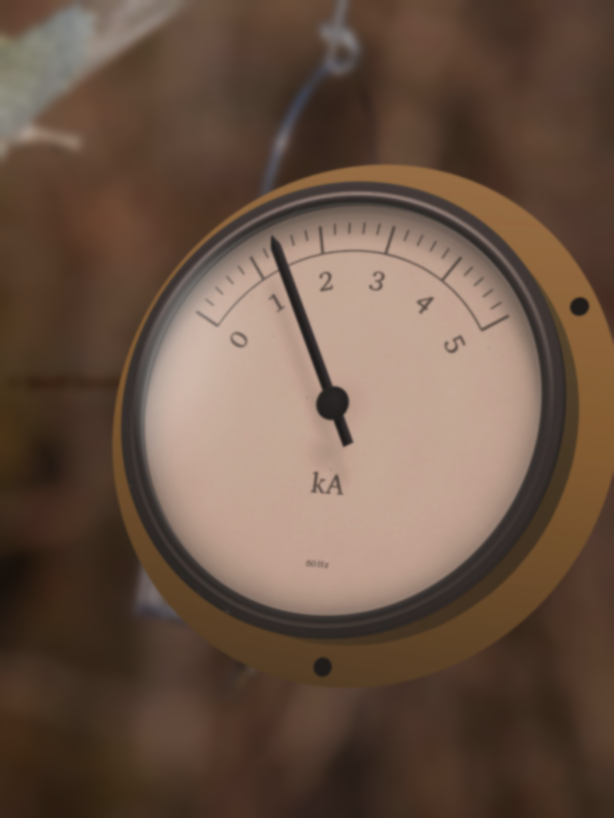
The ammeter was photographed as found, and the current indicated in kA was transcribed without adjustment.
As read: 1.4 kA
